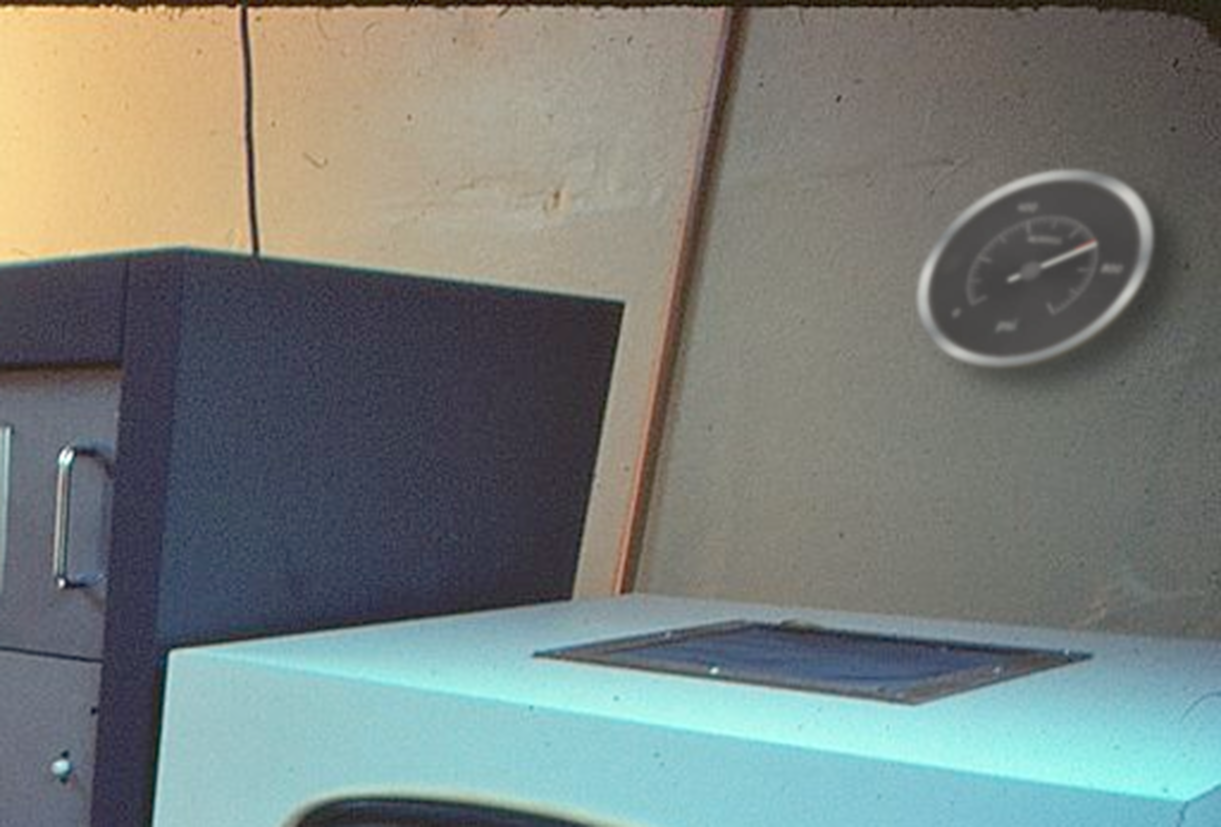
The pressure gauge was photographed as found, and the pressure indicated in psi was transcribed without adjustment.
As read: 700 psi
